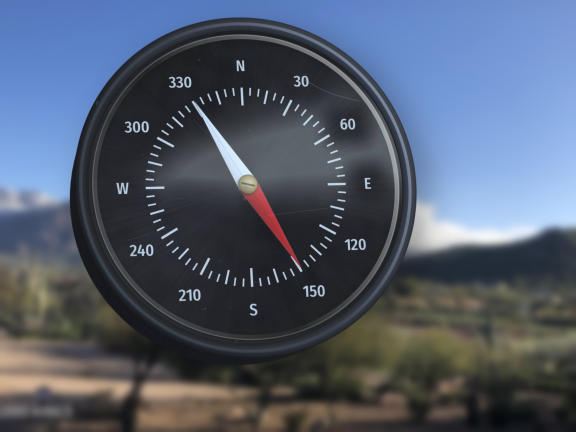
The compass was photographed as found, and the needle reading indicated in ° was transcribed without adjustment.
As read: 150 °
